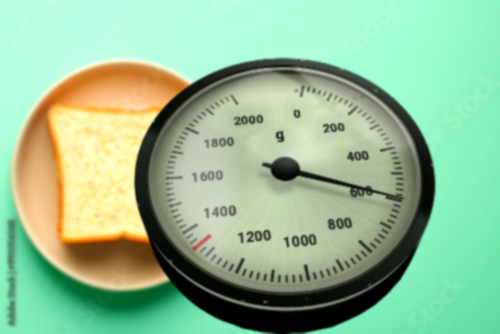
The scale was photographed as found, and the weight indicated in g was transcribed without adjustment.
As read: 600 g
